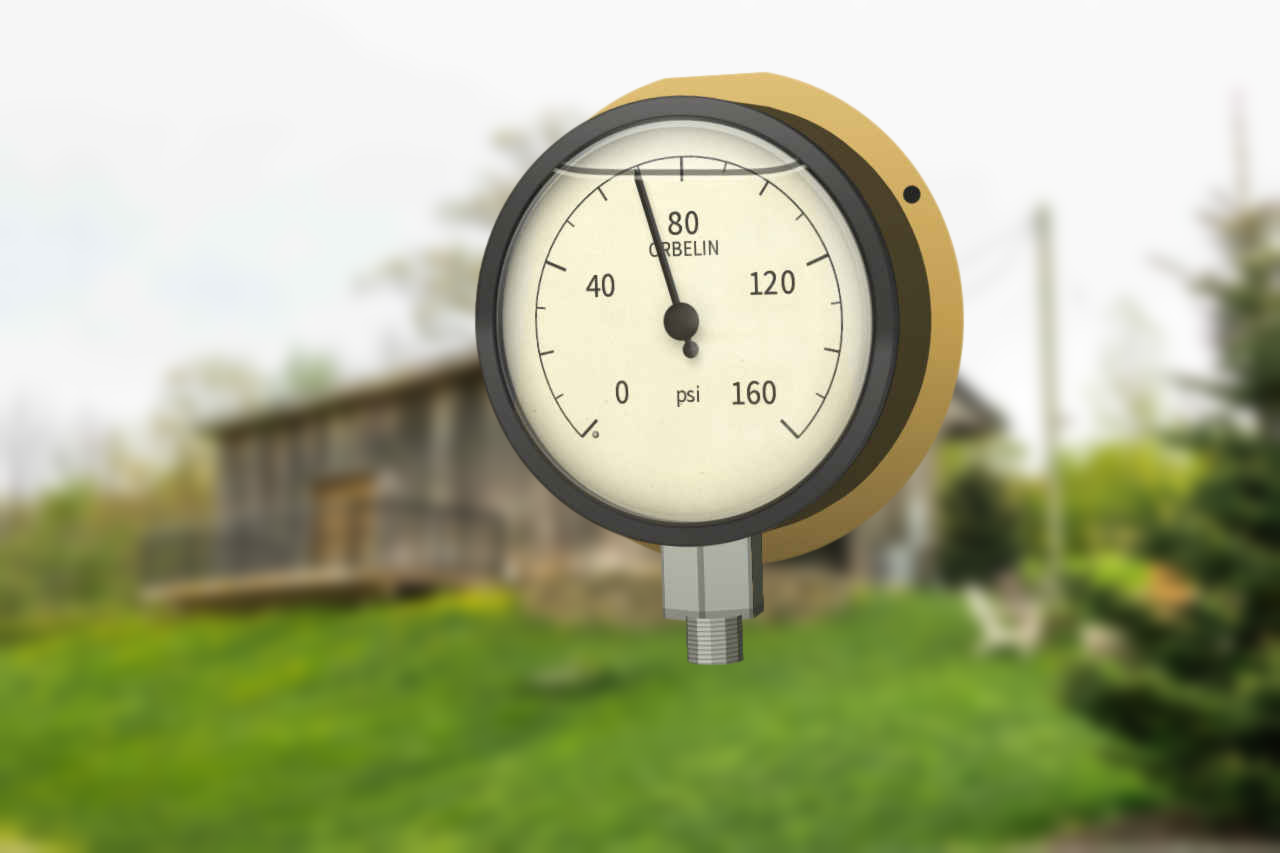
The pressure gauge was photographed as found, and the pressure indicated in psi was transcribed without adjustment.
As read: 70 psi
